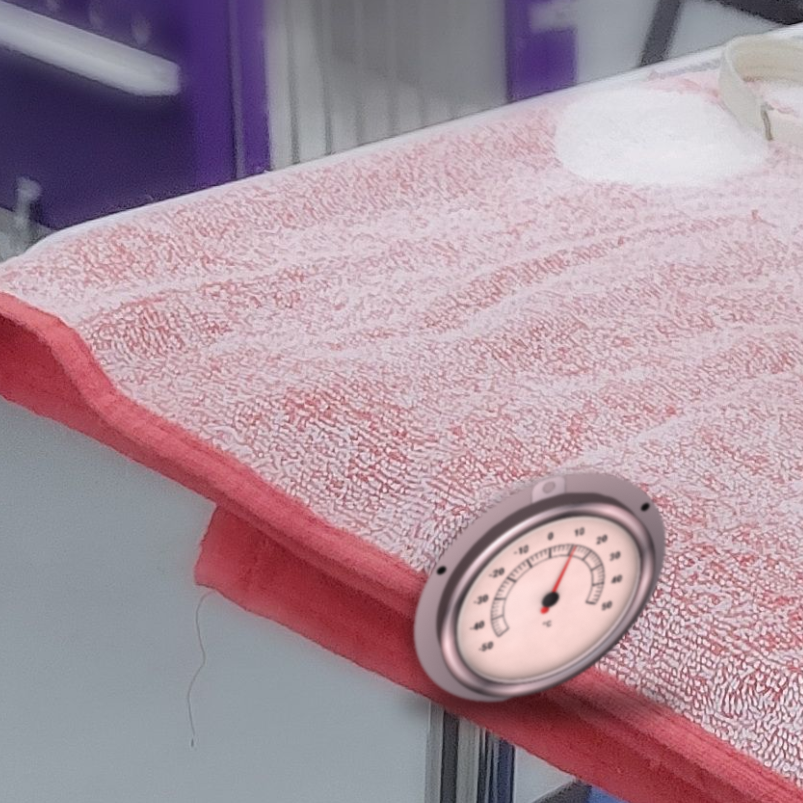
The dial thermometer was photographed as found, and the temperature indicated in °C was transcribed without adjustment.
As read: 10 °C
